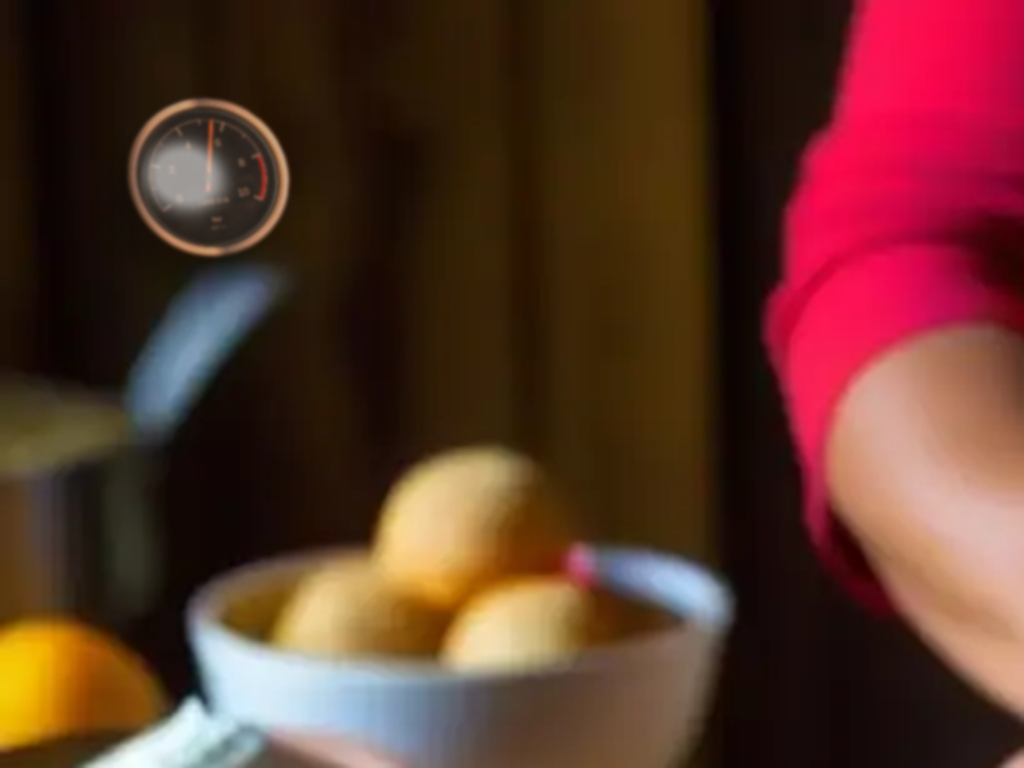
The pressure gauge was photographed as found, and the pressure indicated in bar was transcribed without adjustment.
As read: 5.5 bar
